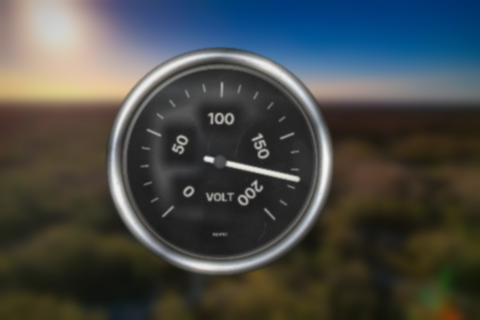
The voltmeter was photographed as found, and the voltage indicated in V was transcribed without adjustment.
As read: 175 V
